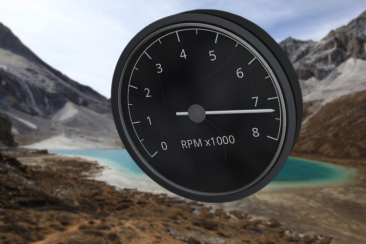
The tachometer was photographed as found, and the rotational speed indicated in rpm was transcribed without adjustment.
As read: 7250 rpm
